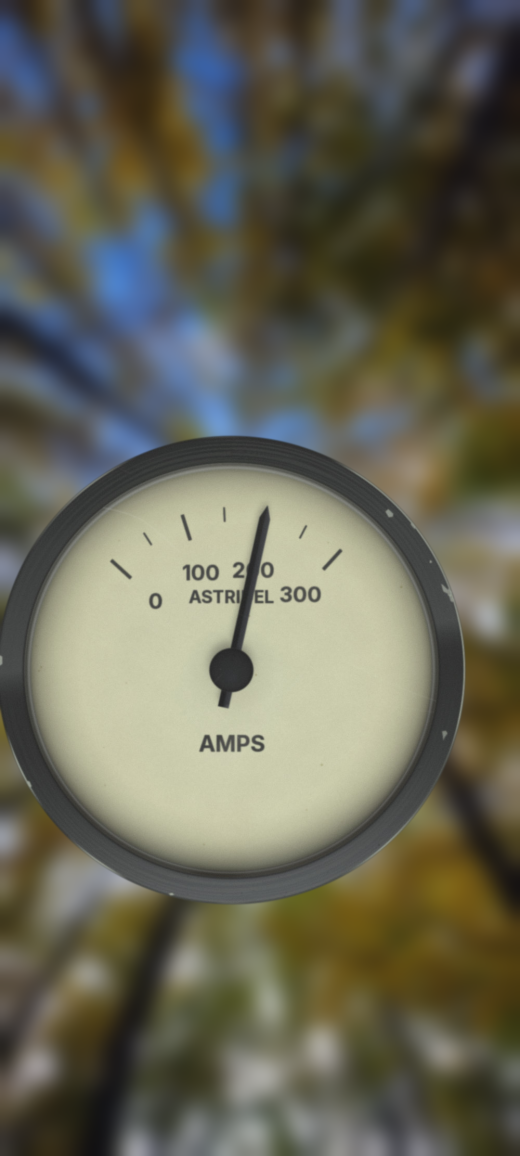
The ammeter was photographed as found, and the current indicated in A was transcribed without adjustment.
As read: 200 A
